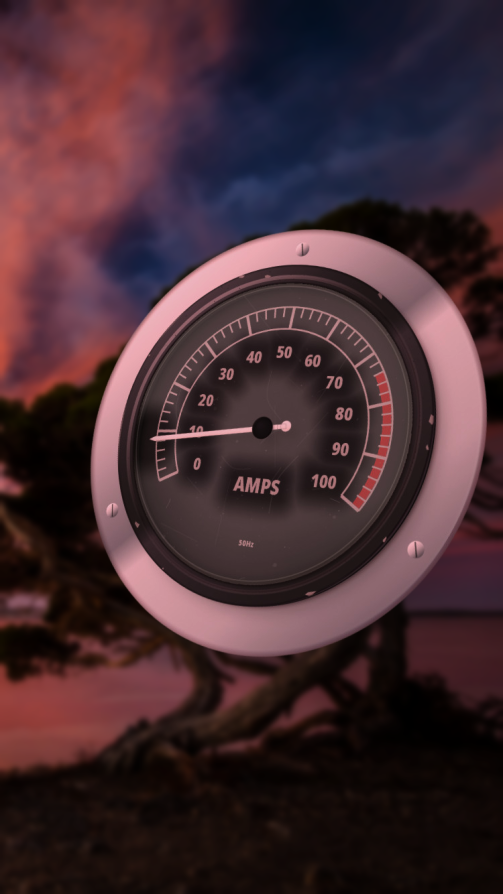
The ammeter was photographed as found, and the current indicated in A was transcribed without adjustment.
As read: 8 A
